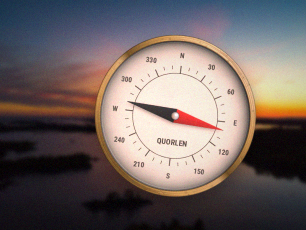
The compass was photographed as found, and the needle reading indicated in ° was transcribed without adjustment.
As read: 100 °
